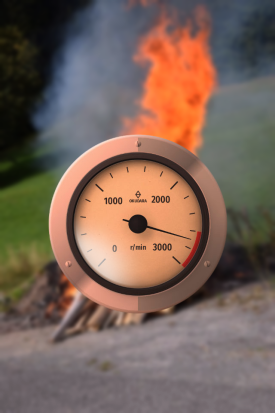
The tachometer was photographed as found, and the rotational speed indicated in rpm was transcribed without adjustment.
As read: 2700 rpm
